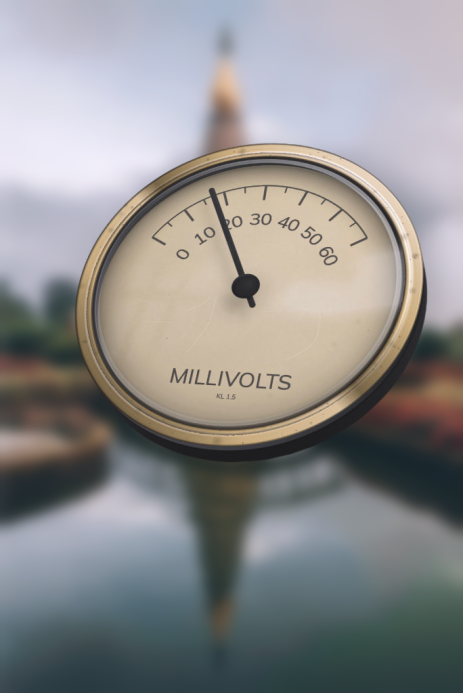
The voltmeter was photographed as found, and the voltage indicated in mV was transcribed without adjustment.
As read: 17.5 mV
